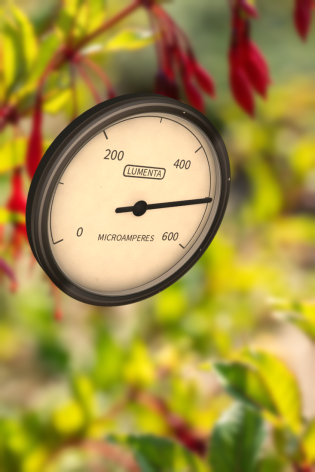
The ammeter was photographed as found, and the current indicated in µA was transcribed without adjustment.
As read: 500 µA
